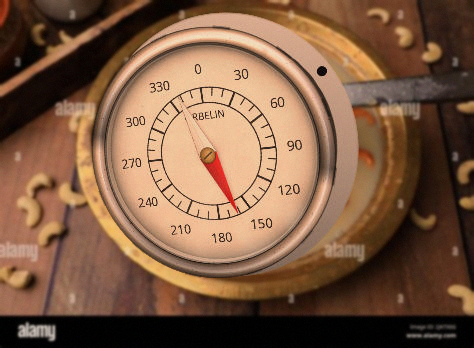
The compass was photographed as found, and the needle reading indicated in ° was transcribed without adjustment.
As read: 160 °
